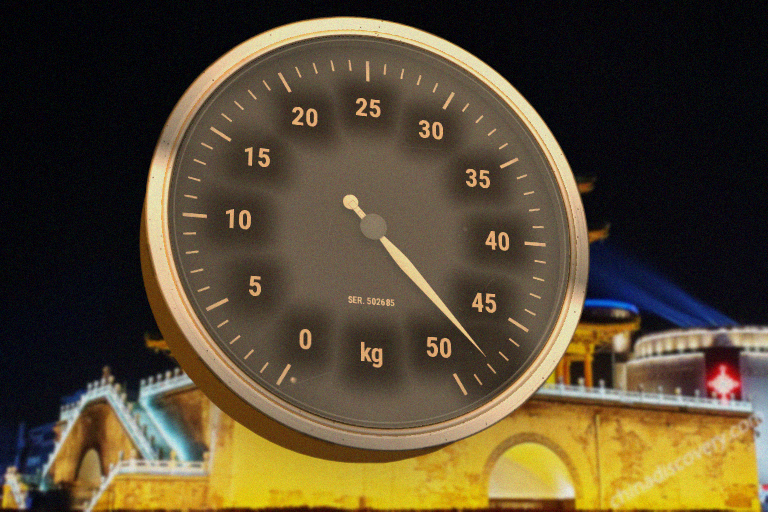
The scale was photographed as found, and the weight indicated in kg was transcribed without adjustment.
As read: 48 kg
